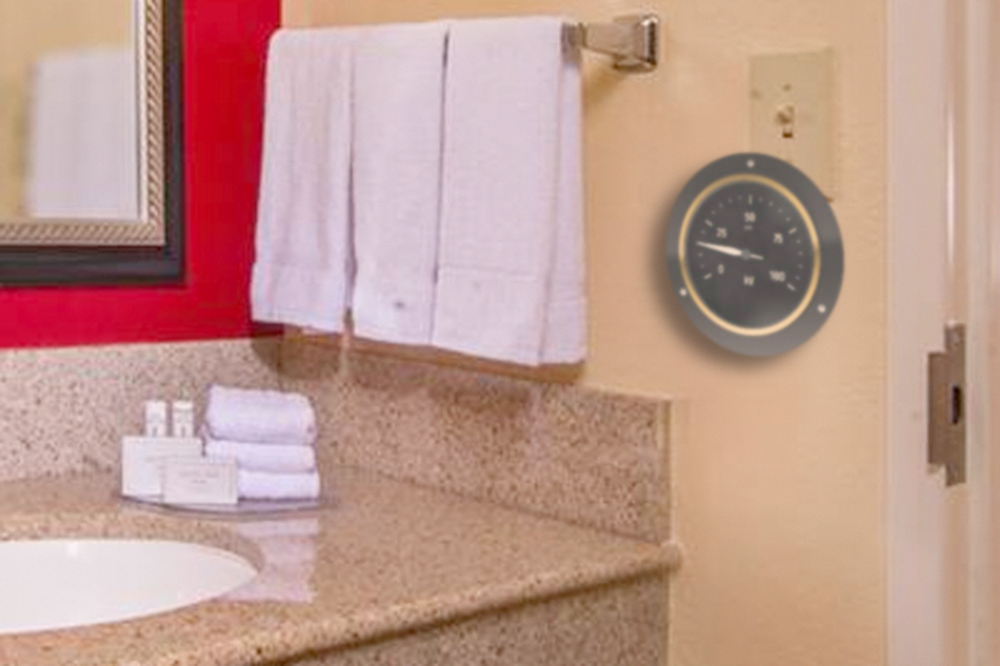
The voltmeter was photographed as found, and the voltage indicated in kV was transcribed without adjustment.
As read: 15 kV
